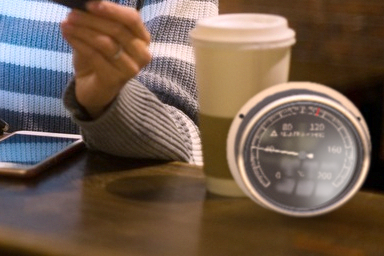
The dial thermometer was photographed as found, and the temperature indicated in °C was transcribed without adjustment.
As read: 40 °C
